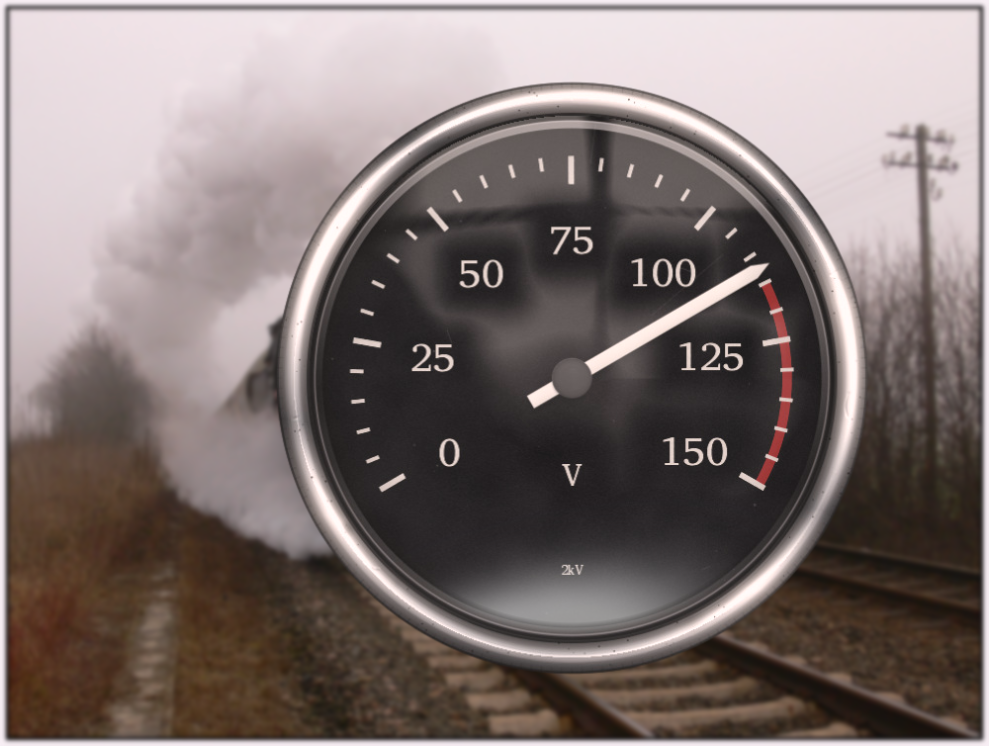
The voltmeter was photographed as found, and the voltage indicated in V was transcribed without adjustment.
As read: 112.5 V
